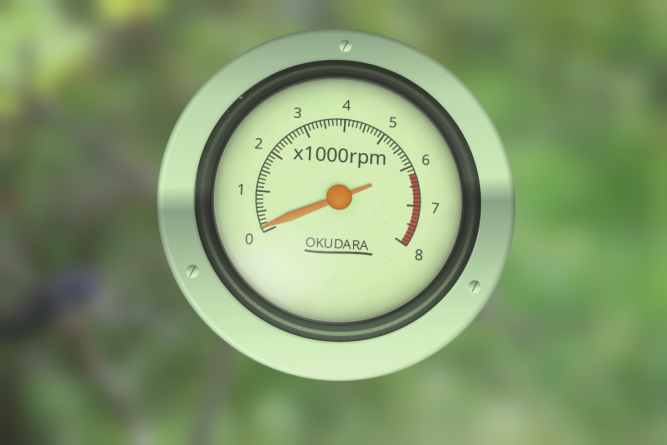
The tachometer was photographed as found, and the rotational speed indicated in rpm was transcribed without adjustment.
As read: 100 rpm
